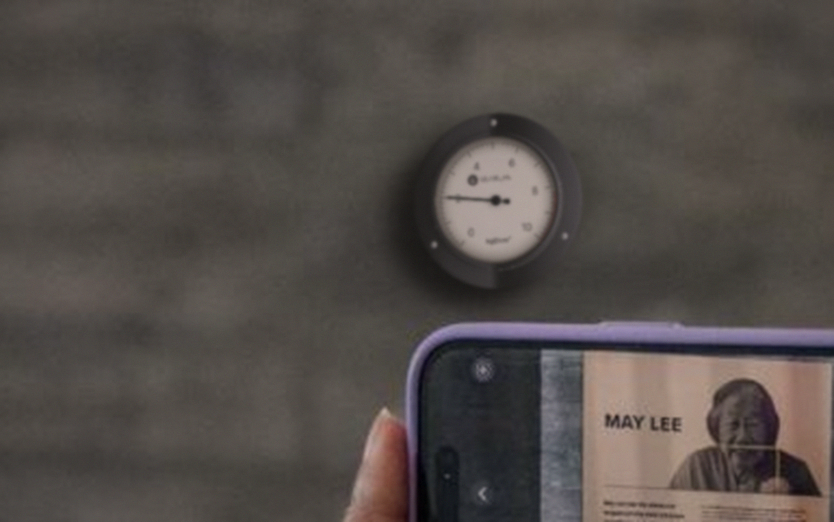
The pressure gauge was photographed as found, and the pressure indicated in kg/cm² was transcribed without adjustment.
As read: 2 kg/cm²
